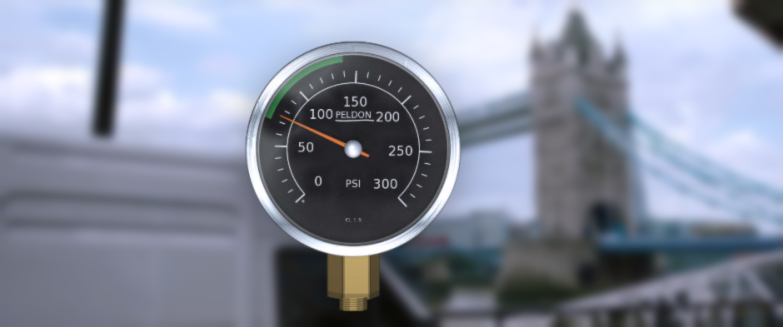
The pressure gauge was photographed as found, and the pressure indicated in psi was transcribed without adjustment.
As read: 75 psi
